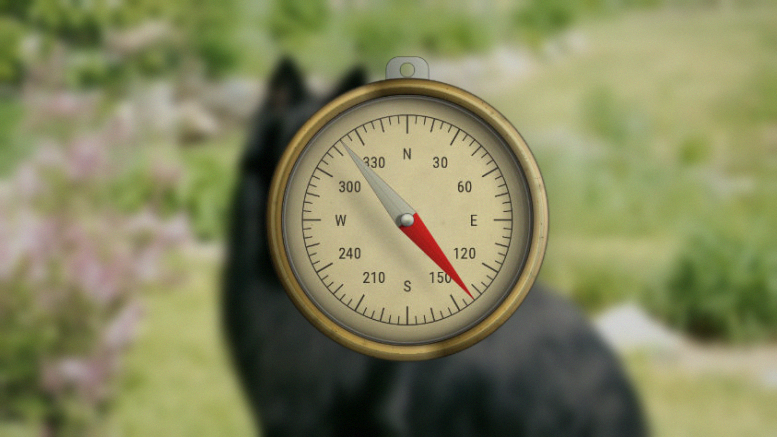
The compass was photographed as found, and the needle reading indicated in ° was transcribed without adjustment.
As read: 140 °
